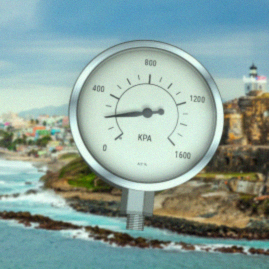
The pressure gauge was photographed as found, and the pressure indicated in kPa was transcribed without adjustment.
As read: 200 kPa
